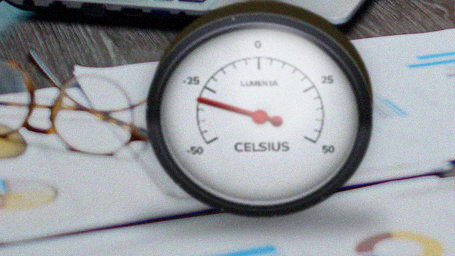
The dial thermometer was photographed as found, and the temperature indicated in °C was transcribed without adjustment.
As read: -30 °C
